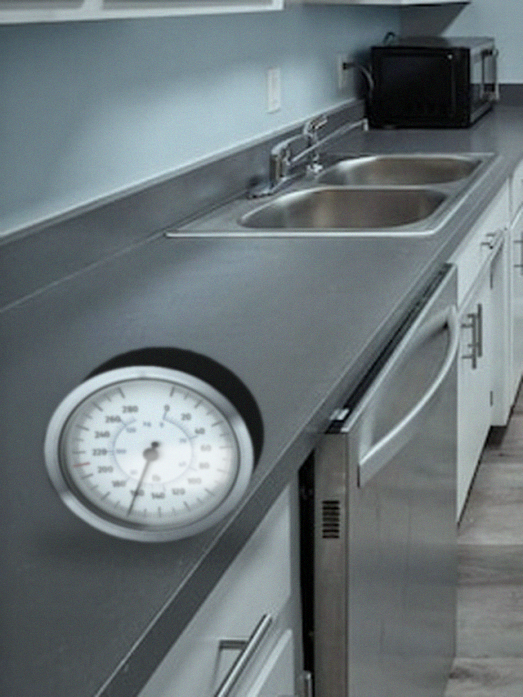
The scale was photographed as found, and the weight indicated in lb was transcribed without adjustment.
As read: 160 lb
